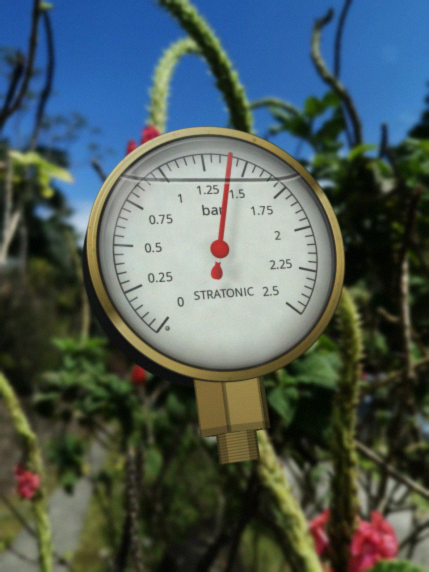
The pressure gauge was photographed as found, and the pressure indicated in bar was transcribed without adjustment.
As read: 1.4 bar
